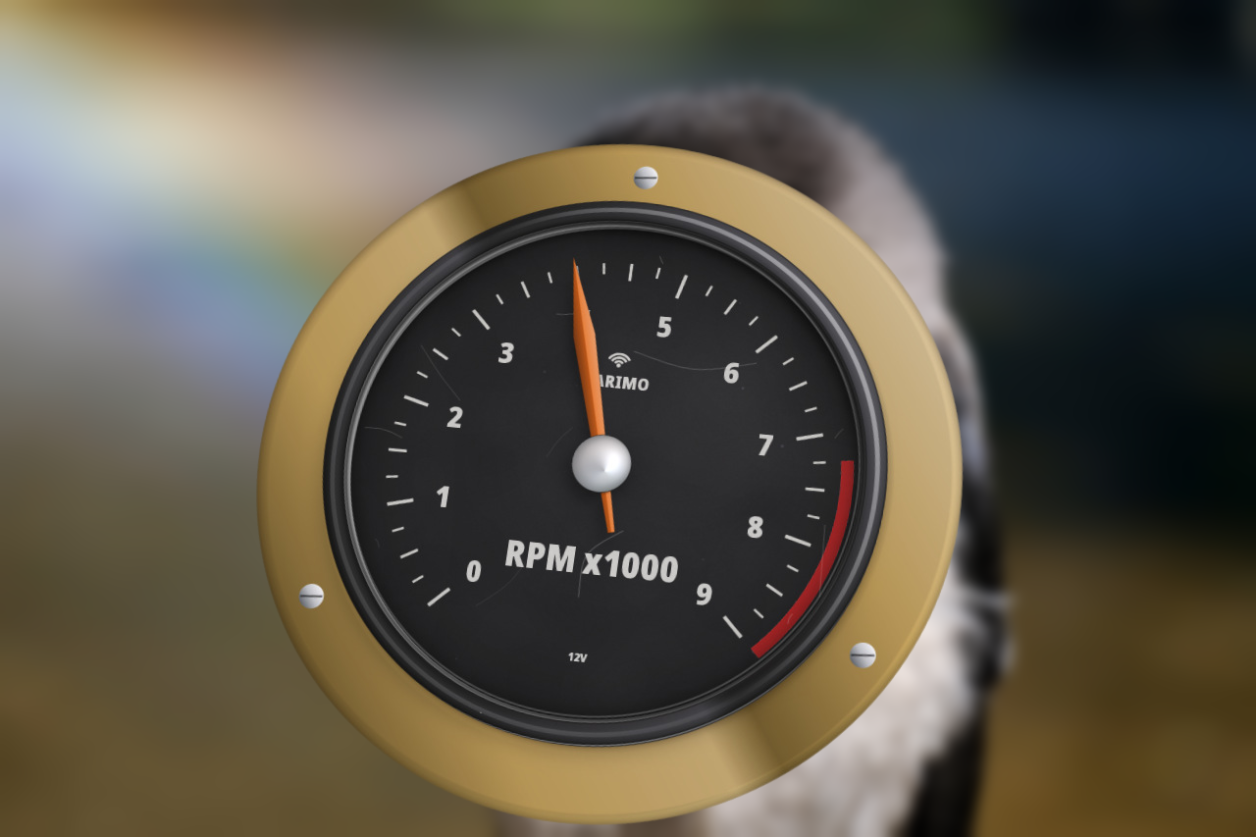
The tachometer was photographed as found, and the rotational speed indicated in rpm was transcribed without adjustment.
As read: 4000 rpm
